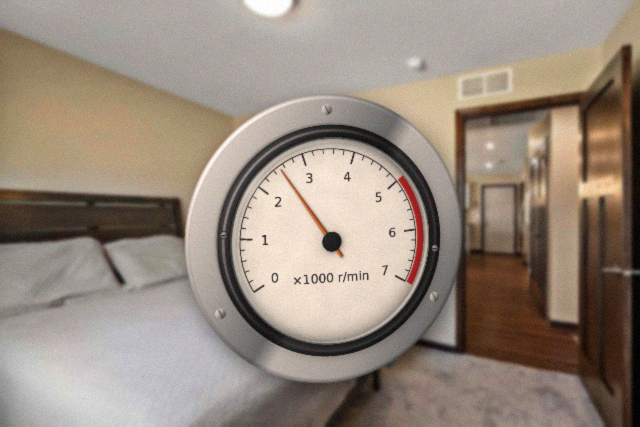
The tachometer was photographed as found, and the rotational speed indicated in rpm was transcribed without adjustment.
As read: 2500 rpm
